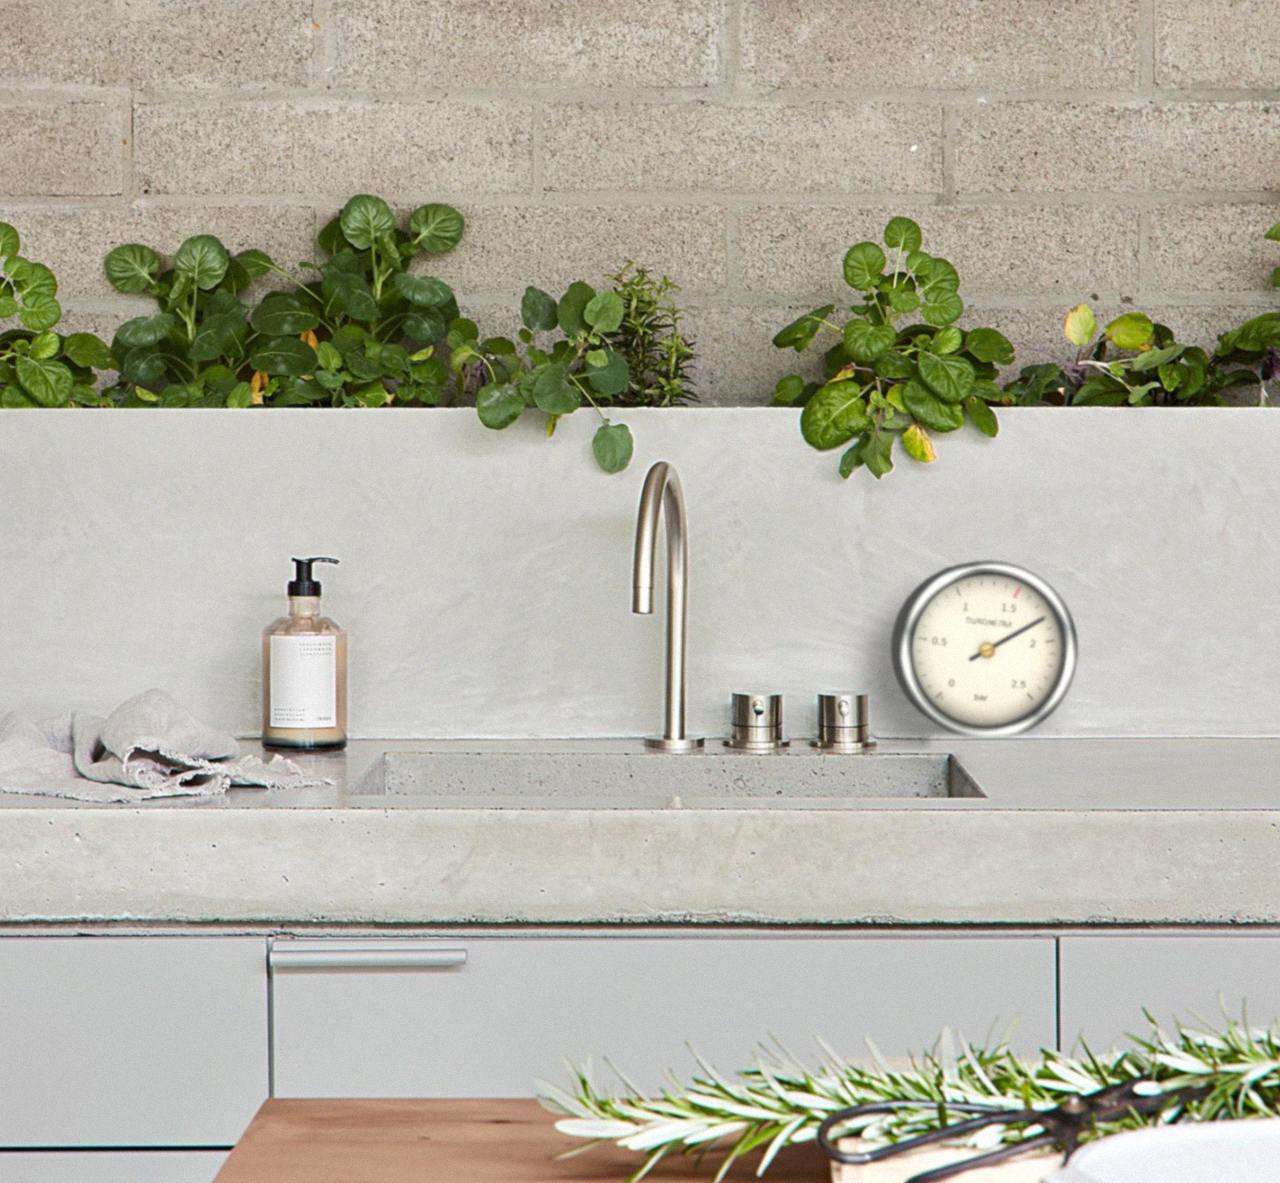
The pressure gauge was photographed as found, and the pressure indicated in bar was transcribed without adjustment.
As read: 1.8 bar
